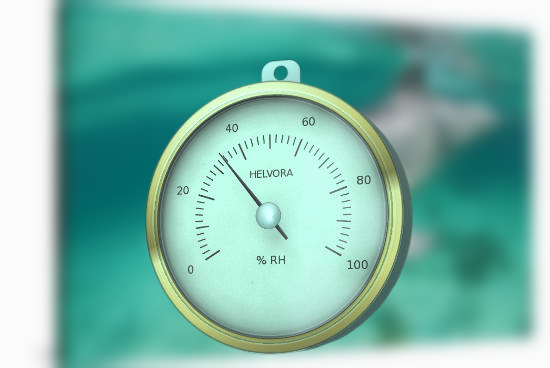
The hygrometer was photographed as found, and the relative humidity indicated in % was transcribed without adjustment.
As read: 34 %
